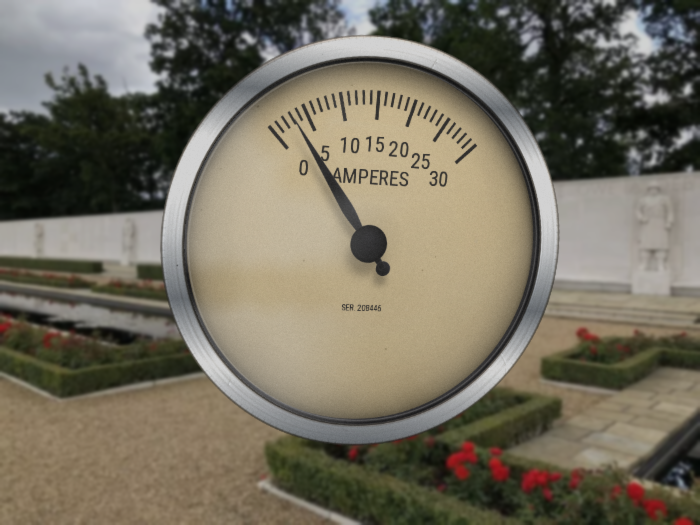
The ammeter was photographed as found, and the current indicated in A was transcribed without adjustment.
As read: 3 A
